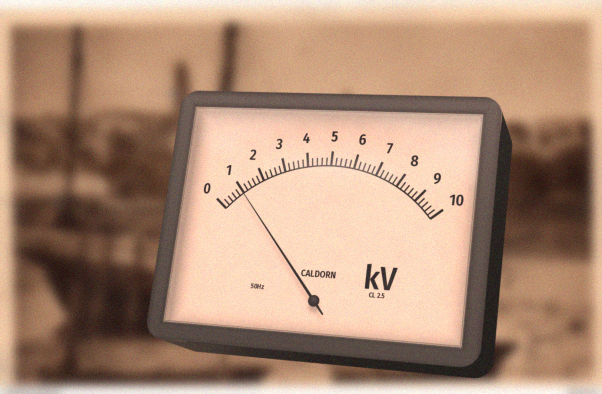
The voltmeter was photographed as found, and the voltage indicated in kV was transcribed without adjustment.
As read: 1 kV
